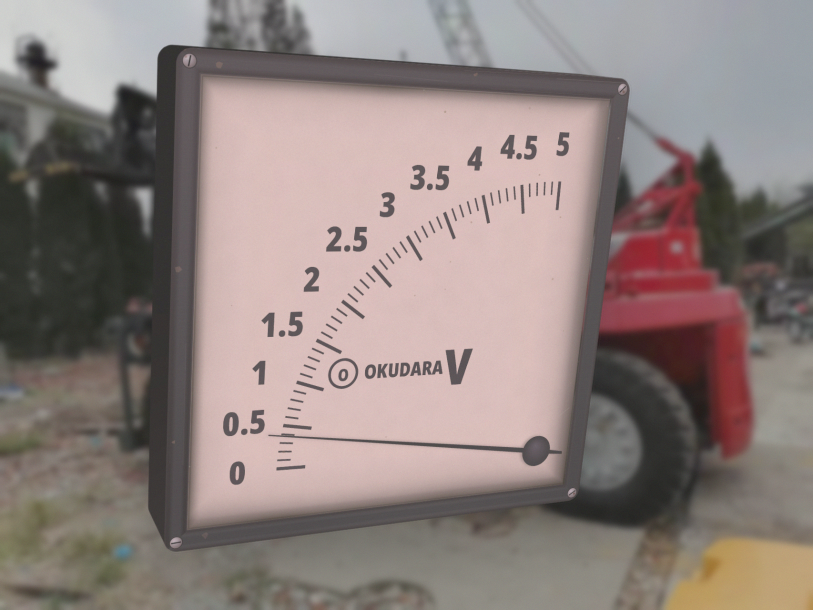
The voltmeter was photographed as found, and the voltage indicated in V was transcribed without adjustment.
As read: 0.4 V
